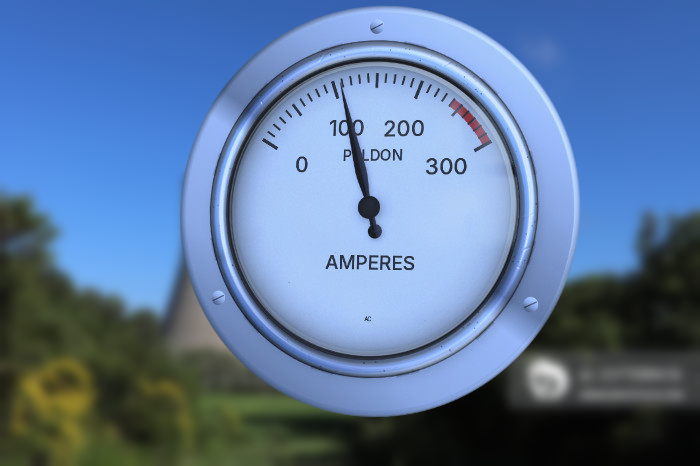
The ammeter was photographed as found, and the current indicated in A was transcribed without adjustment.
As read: 110 A
